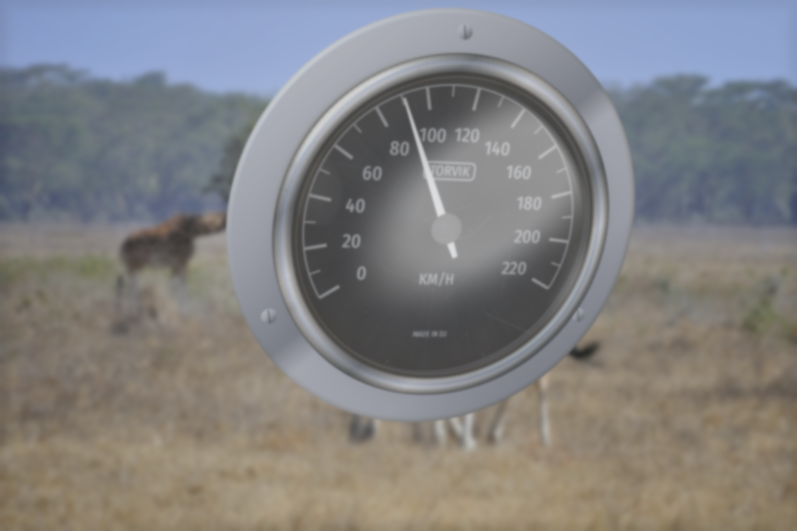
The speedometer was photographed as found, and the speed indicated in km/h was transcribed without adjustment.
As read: 90 km/h
